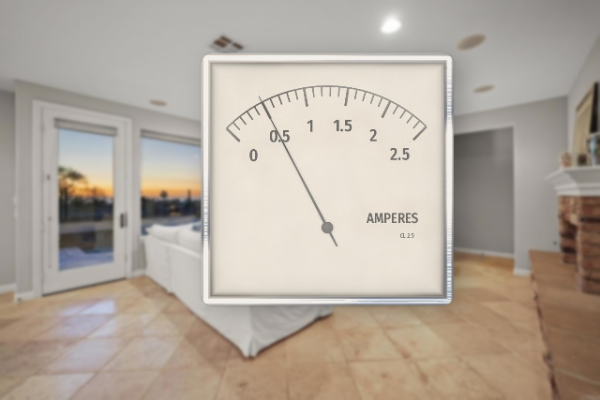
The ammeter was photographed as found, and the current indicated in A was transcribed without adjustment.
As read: 0.5 A
